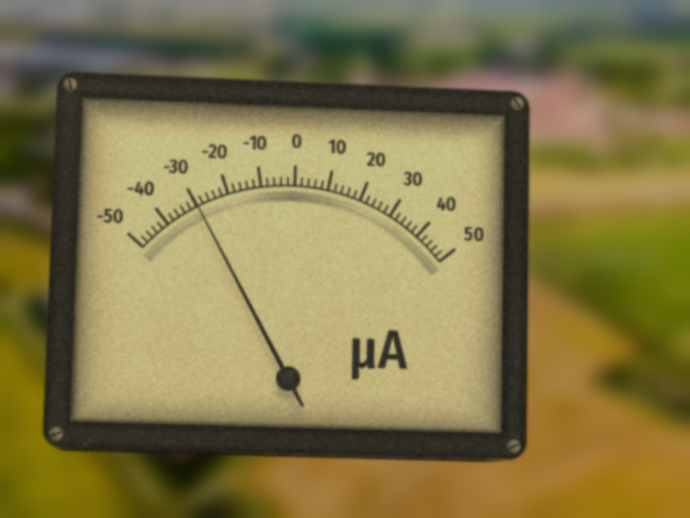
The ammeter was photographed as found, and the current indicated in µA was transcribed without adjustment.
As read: -30 µA
